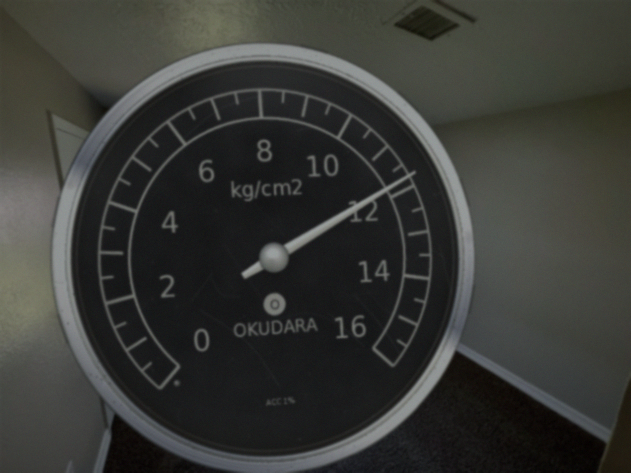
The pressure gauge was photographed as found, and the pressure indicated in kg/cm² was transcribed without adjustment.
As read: 11.75 kg/cm²
